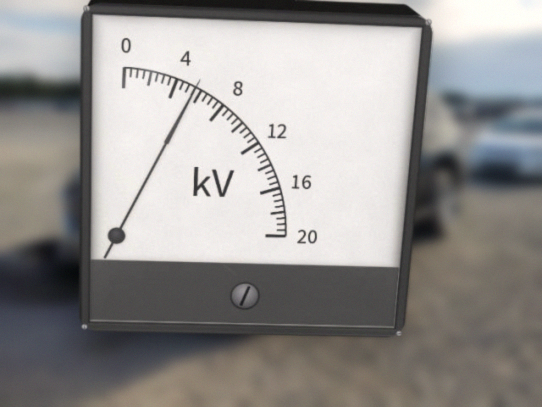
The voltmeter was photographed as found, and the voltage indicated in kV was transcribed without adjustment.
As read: 5.5 kV
